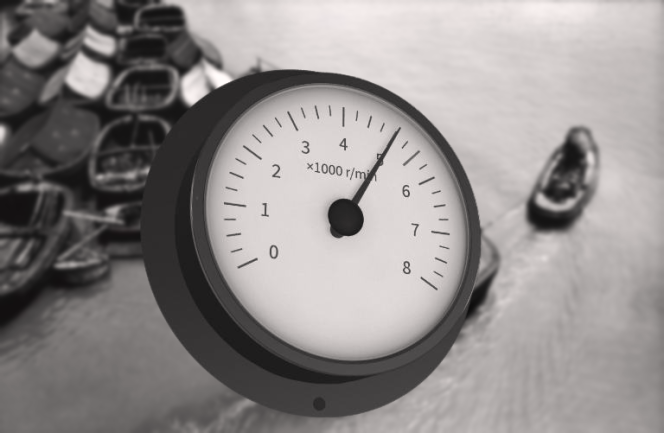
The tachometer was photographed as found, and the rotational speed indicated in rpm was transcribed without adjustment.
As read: 5000 rpm
